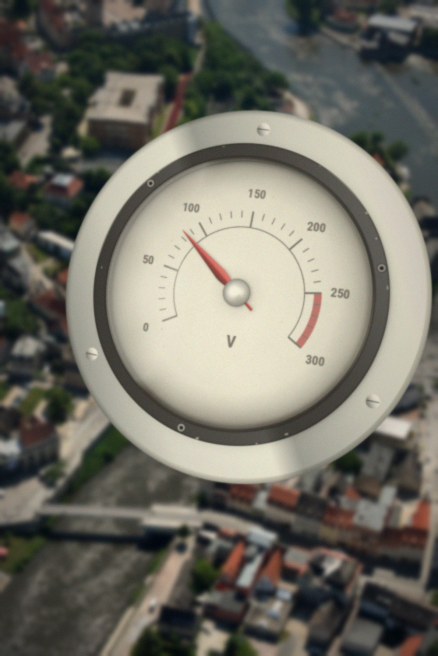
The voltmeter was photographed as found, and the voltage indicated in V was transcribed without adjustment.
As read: 85 V
